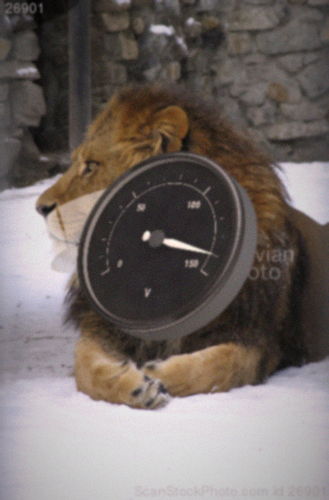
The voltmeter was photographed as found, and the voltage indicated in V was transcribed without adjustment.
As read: 140 V
